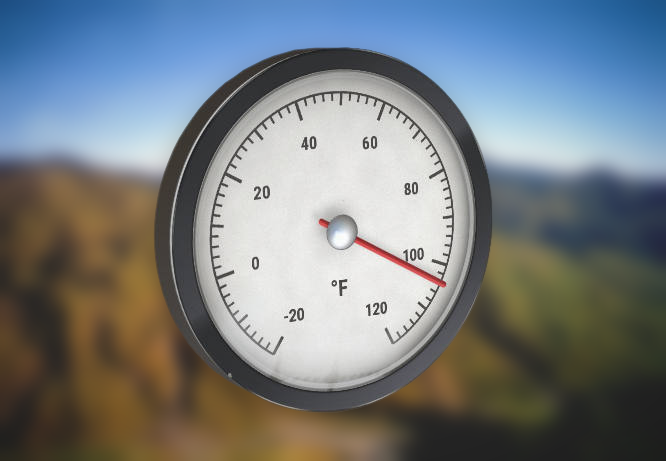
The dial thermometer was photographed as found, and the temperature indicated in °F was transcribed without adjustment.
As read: 104 °F
